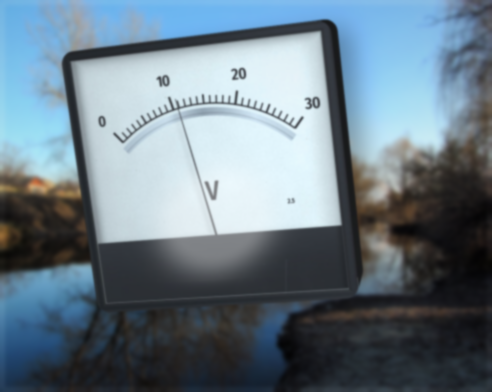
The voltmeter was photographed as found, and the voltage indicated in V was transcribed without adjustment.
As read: 11 V
